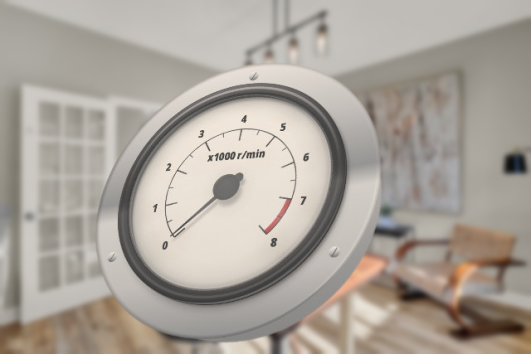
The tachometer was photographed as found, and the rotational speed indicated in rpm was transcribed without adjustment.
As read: 0 rpm
